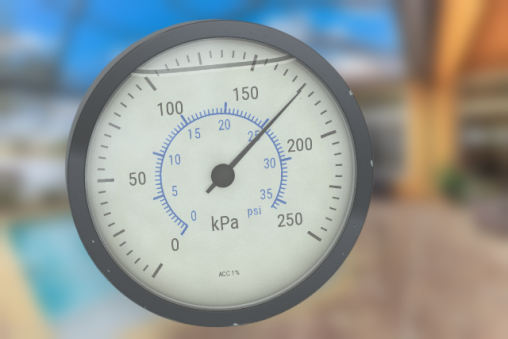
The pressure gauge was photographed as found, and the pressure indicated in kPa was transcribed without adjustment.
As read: 175 kPa
